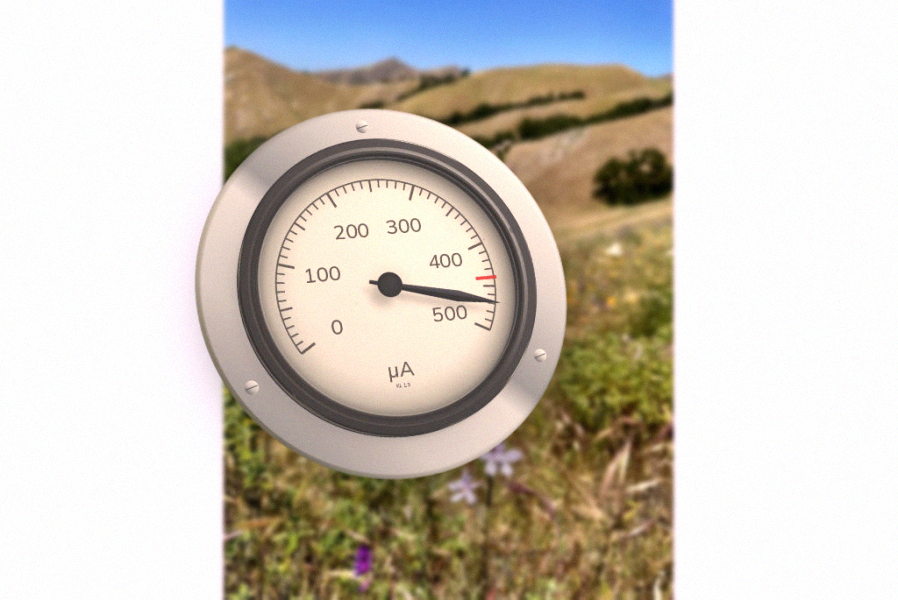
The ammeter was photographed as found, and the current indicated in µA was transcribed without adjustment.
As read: 470 µA
